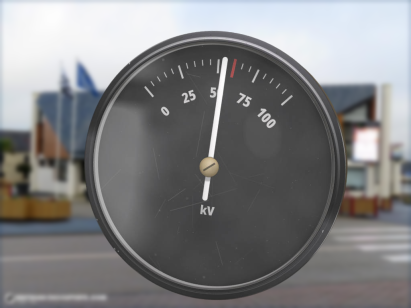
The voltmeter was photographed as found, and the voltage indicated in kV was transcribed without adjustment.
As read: 55 kV
